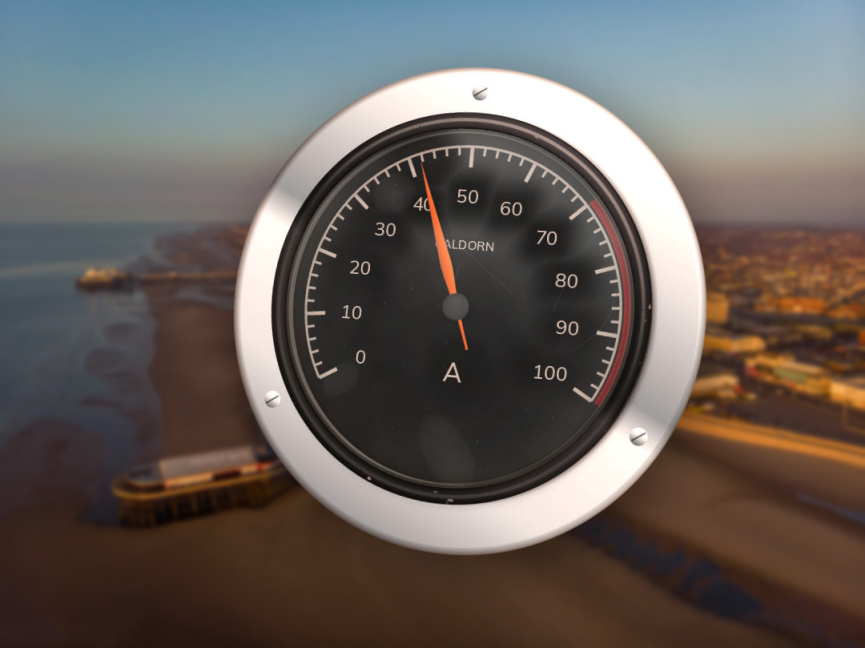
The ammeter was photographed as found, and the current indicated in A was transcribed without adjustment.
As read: 42 A
